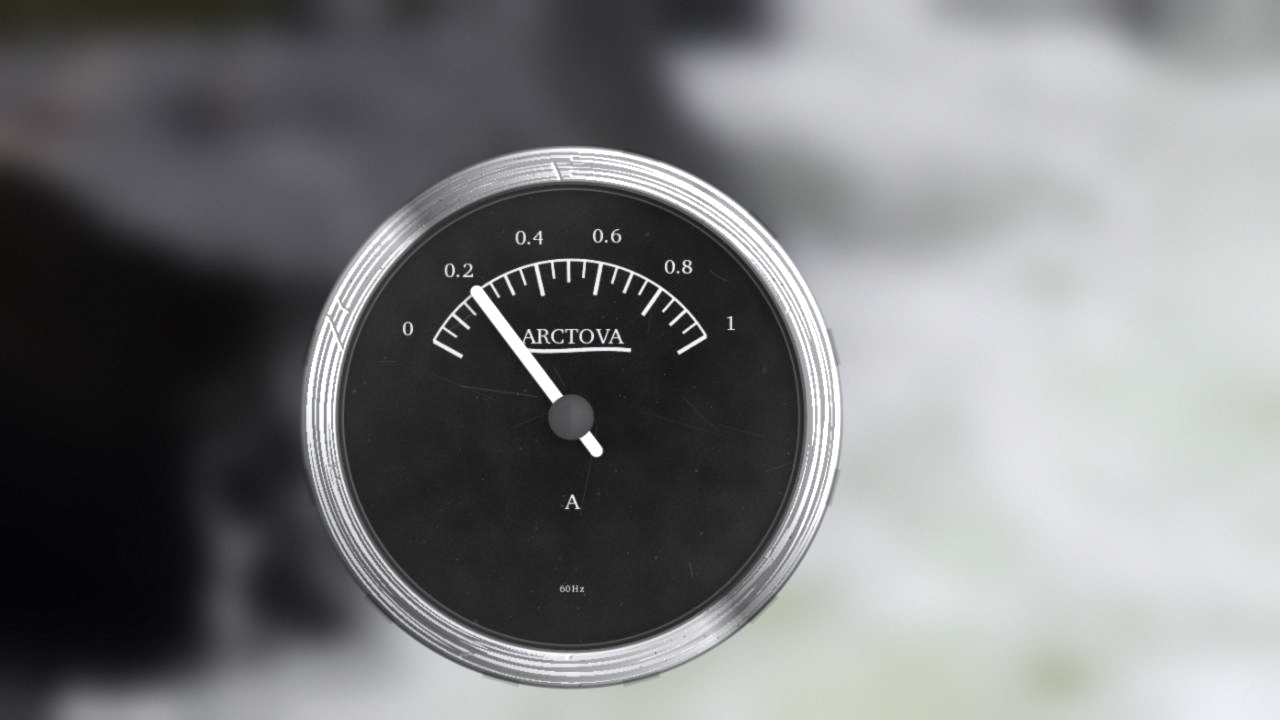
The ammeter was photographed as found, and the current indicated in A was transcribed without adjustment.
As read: 0.2 A
